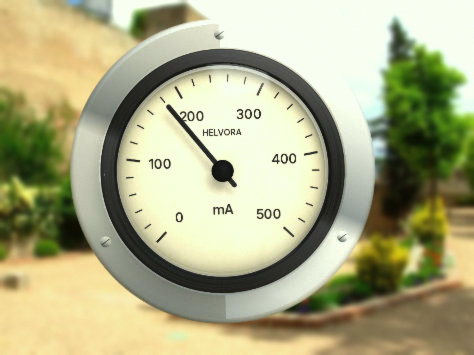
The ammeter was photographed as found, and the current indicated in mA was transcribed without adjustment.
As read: 180 mA
